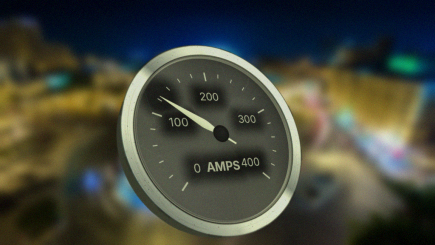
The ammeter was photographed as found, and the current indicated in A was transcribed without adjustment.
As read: 120 A
